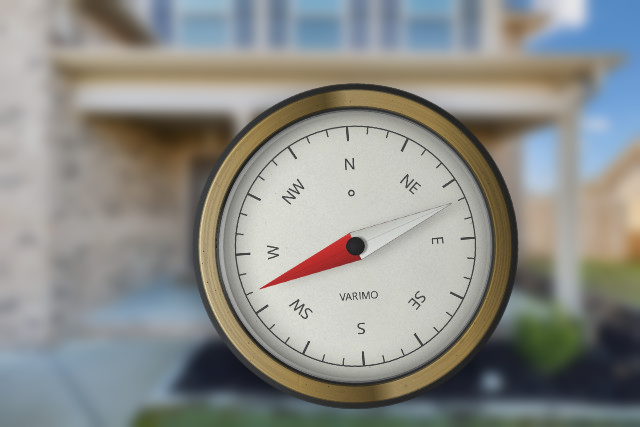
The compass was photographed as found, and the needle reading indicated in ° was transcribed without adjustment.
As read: 250 °
